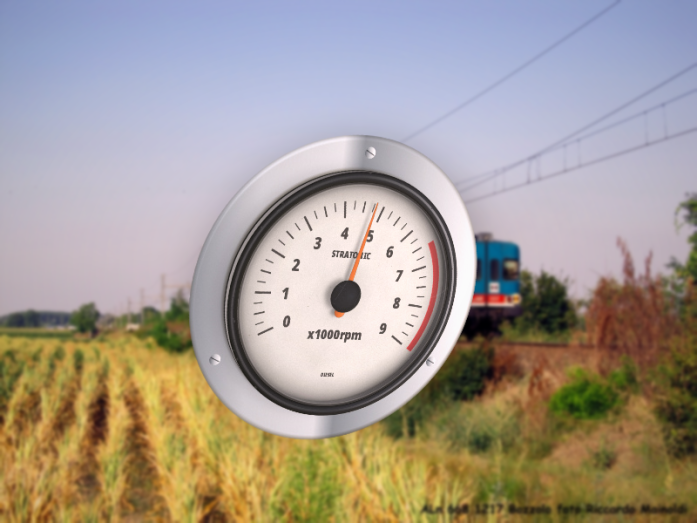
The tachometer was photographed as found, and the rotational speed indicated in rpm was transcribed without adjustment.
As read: 4750 rpm
